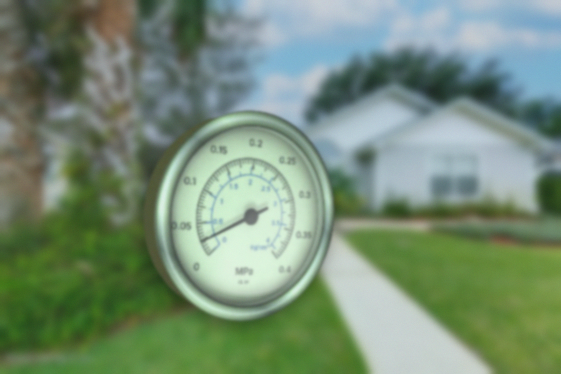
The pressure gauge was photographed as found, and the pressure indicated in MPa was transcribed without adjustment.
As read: 0.025 MPa
